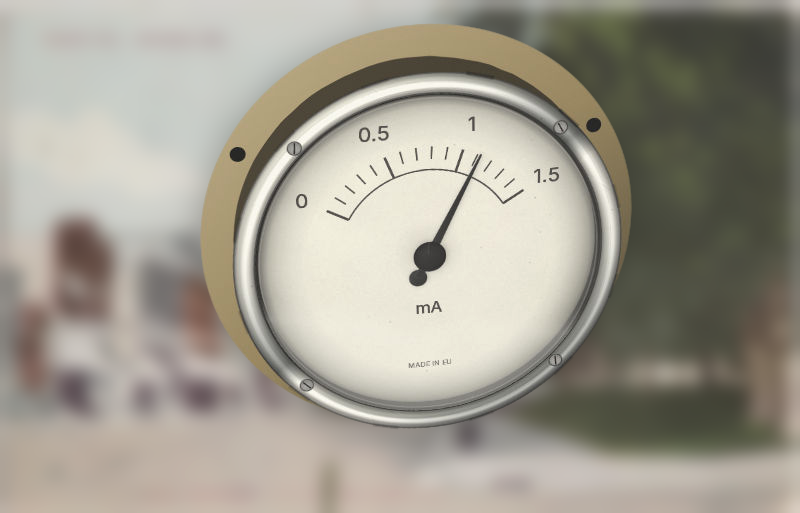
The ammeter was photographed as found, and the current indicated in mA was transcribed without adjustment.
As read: 1.1 mA
